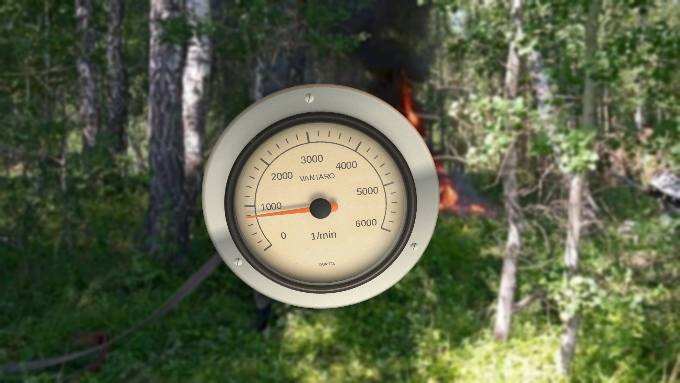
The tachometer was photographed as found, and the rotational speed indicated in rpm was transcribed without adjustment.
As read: 800 rpm
